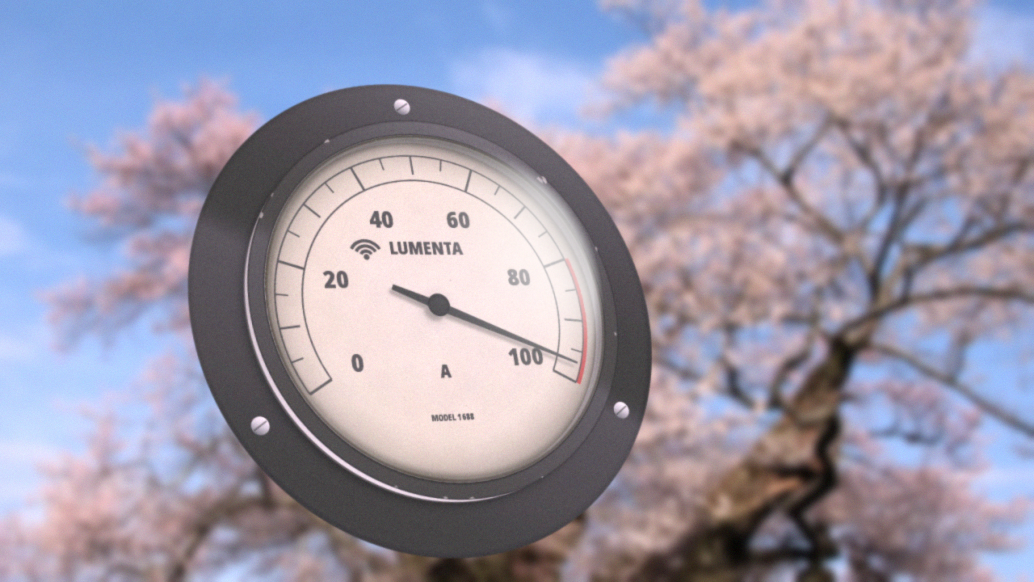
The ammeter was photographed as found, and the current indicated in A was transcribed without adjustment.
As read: 97.5 A
